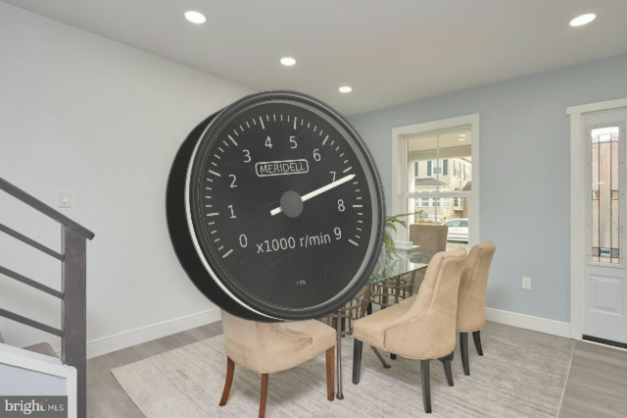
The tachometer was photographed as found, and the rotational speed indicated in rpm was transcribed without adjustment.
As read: 7200 rpm
